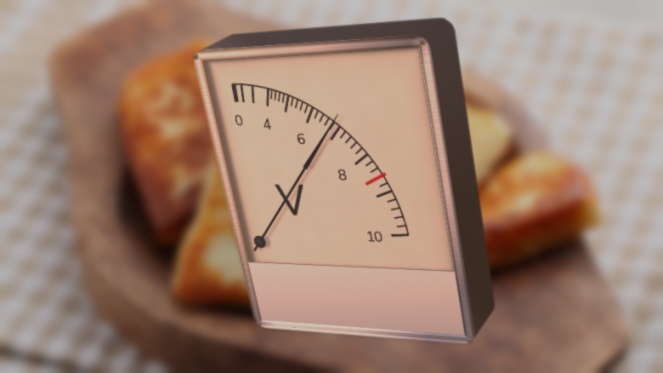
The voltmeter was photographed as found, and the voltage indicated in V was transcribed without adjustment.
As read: 6.8 V
